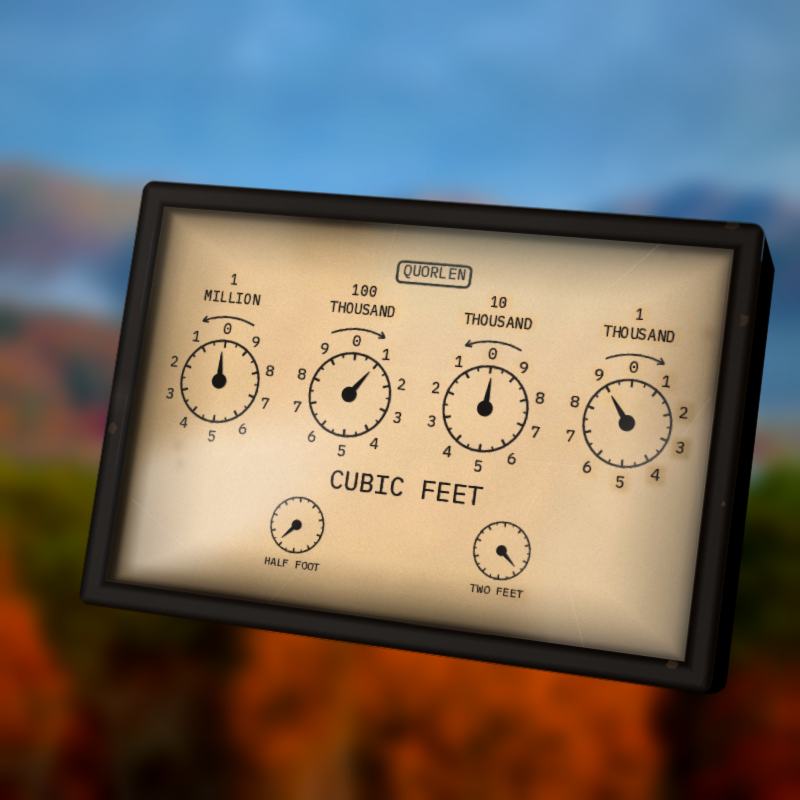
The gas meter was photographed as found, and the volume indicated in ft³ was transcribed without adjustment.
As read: 9900 ft³
